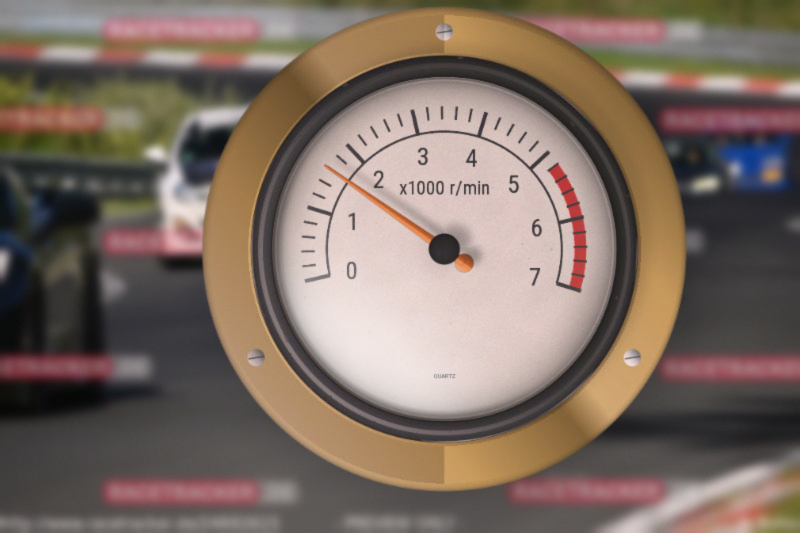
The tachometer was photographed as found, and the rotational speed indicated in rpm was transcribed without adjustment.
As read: 1600 rpm
